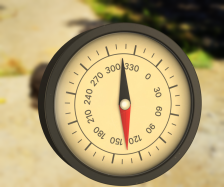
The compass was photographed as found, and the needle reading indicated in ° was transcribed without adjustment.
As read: 135 °
